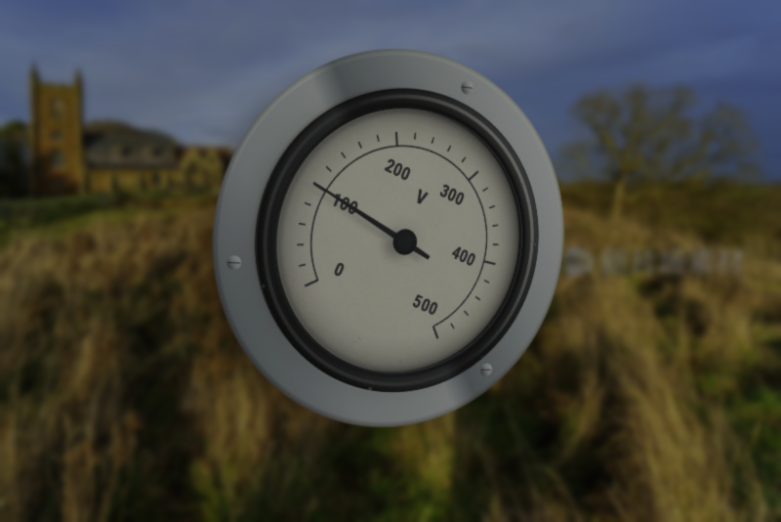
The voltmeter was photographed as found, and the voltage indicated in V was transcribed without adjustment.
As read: 100 V
